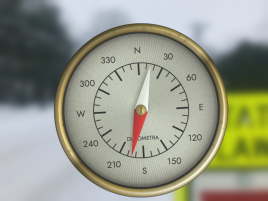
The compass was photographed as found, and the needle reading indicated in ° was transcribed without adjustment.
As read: 195 °
